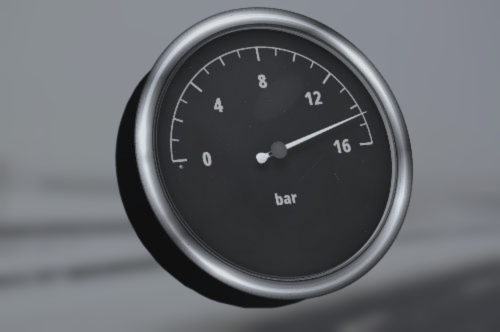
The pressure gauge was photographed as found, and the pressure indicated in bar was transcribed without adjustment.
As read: 14.5 bar
